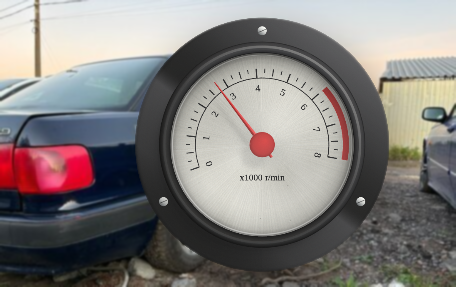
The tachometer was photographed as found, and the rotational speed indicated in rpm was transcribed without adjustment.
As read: 2750 rpm
